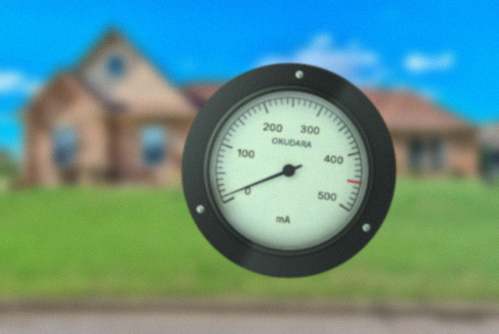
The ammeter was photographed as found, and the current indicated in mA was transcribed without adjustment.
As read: 10 mA
